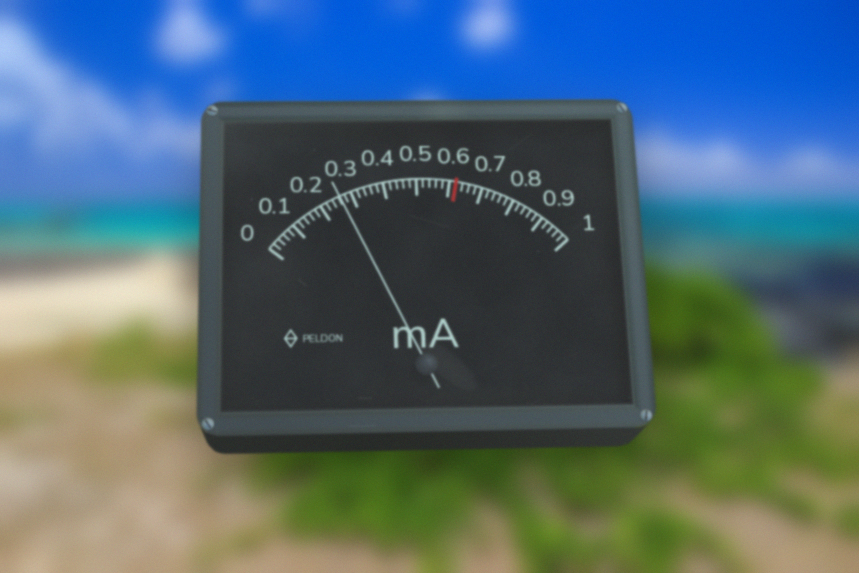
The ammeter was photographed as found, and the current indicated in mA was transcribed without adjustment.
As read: 0.26 mA
